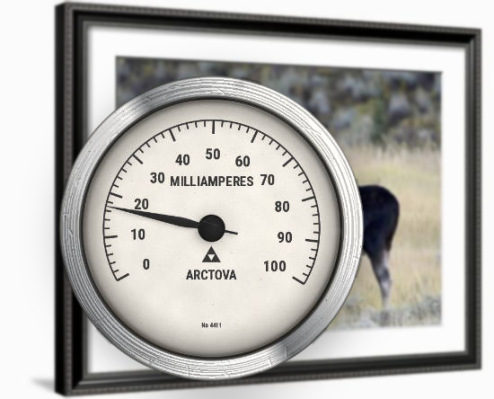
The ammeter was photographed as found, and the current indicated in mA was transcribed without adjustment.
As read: 17 mA
